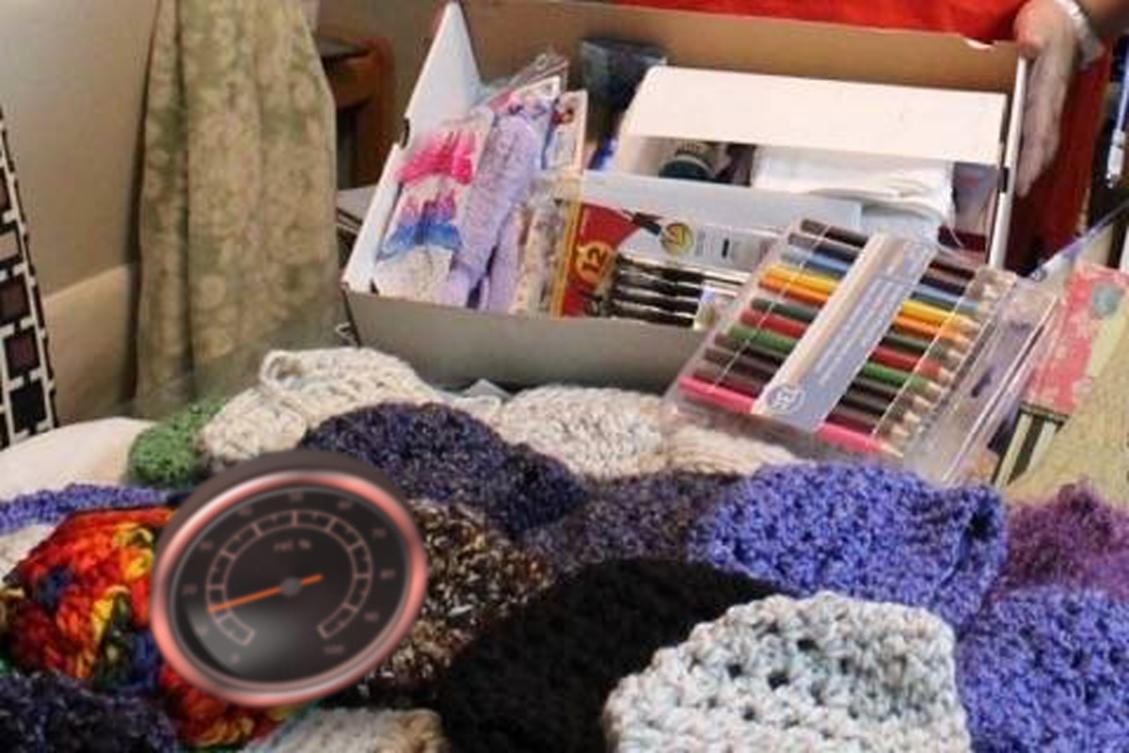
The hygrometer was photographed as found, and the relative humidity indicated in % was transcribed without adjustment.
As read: 15 %
